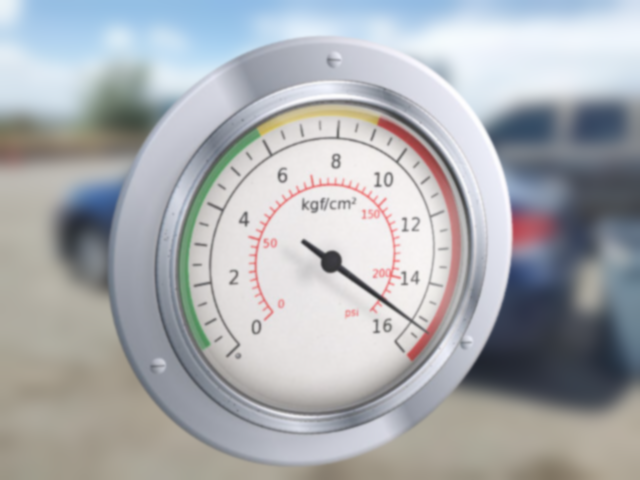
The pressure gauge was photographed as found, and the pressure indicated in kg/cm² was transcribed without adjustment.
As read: 15.25 kg/cm²
